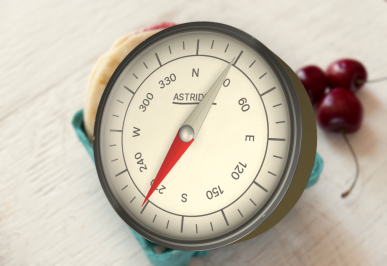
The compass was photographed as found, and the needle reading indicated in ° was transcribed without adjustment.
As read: 210 °
